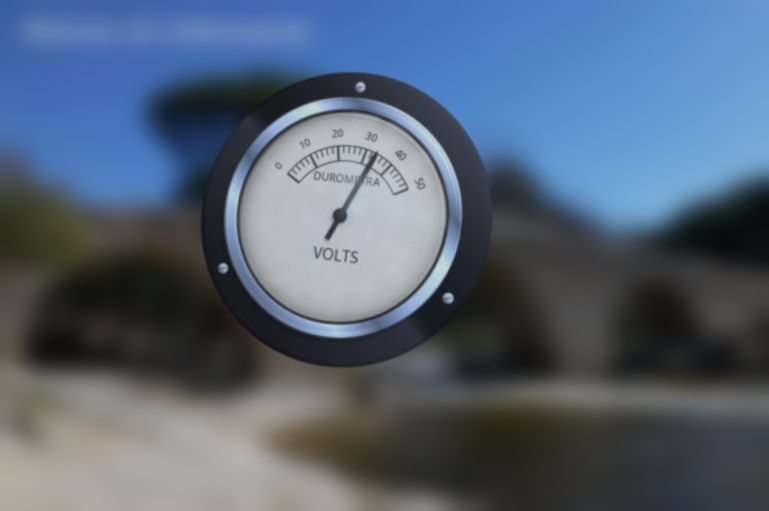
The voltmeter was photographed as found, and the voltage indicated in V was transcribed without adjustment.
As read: 34 V
